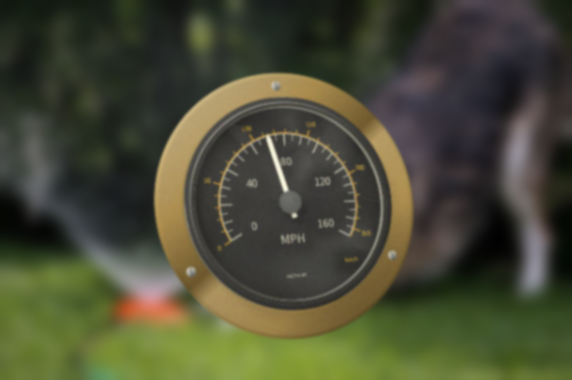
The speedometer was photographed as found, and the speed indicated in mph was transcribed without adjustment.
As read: 70 mph
